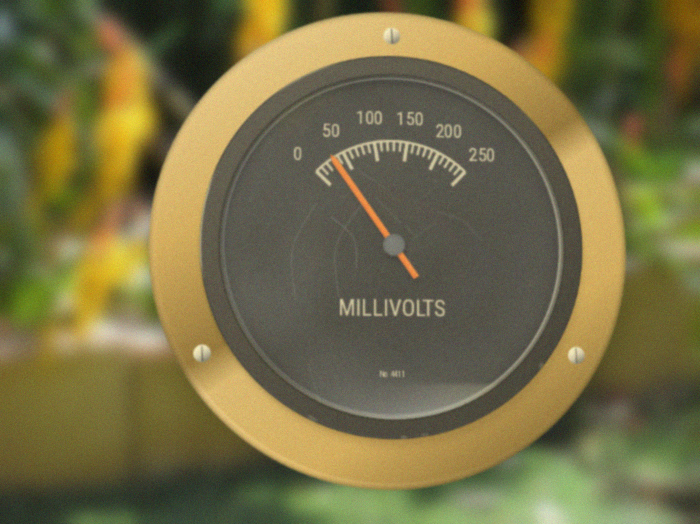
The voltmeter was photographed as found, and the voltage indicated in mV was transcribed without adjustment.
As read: 30 mV
